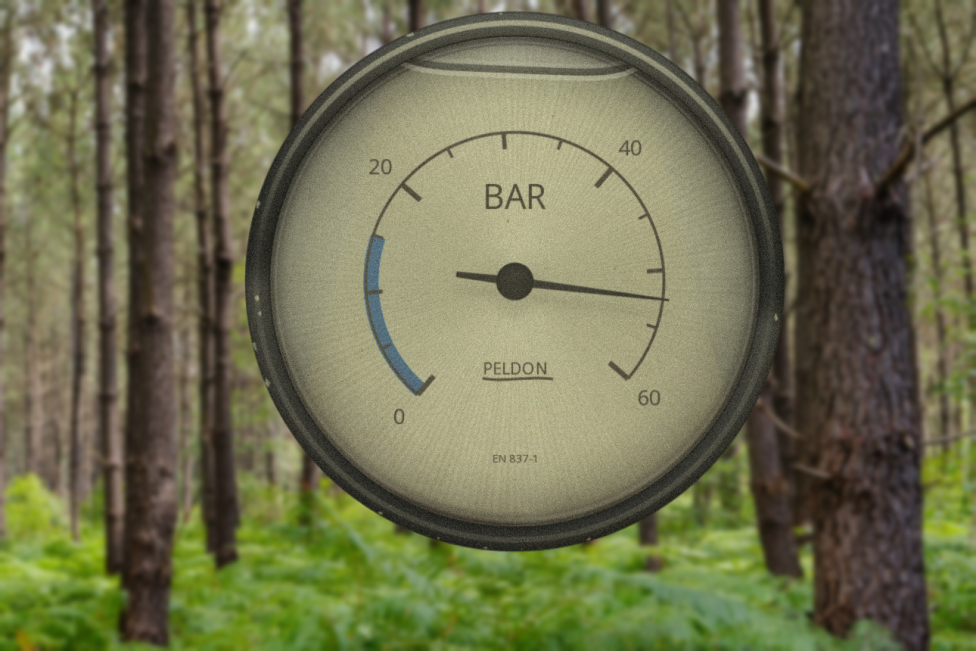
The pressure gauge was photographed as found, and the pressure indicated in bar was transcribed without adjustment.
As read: 52.5 bar
